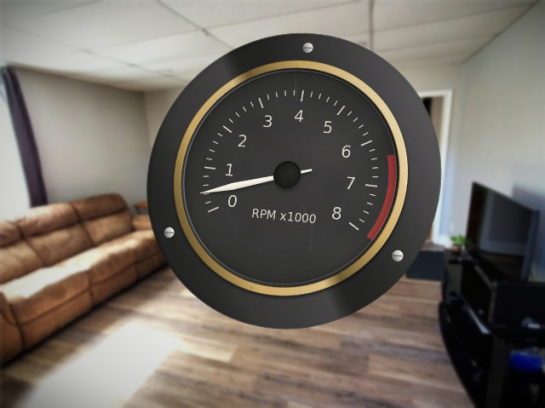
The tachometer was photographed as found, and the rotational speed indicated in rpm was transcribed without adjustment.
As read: 400 rpm
